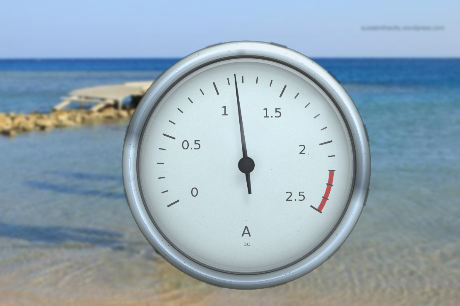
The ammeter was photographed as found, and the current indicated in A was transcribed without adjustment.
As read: 1.15 A
